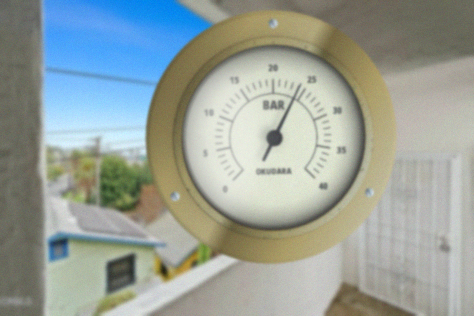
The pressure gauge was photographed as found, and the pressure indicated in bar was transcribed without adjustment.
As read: 24 bar
